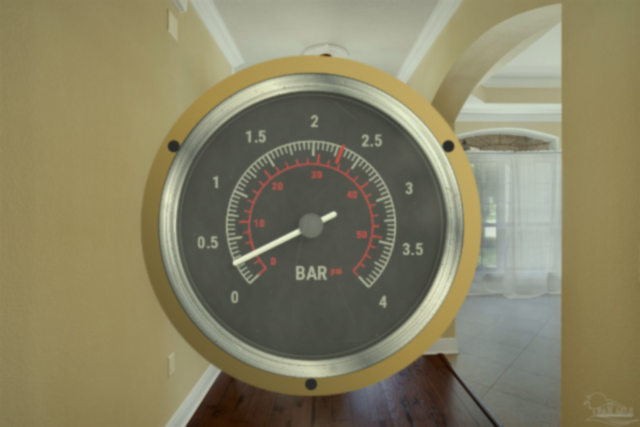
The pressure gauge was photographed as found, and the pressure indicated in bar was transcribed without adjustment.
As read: 0.25 bar
